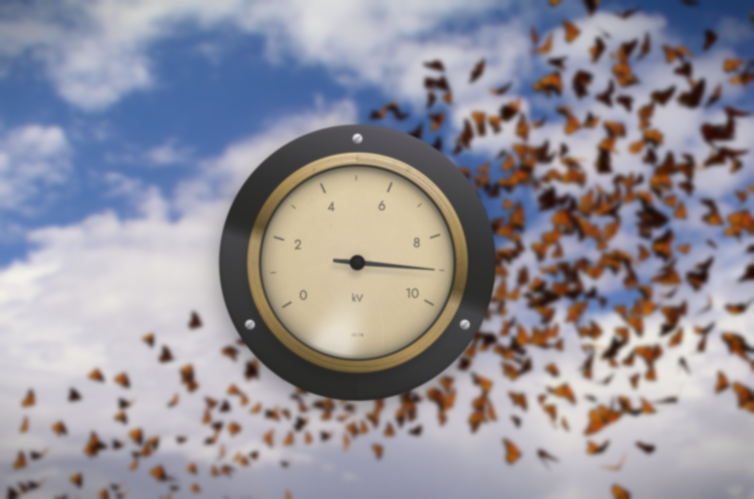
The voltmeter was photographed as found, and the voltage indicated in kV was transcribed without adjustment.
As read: 9 kV
